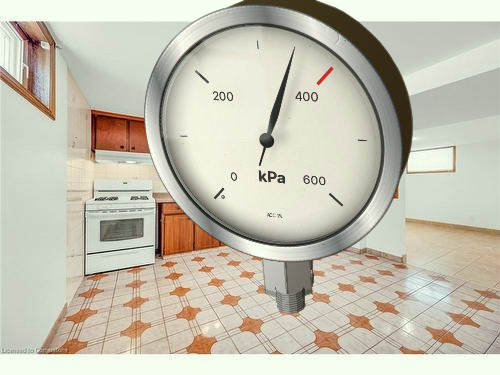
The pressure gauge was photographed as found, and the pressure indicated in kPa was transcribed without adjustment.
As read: 350 kPa
